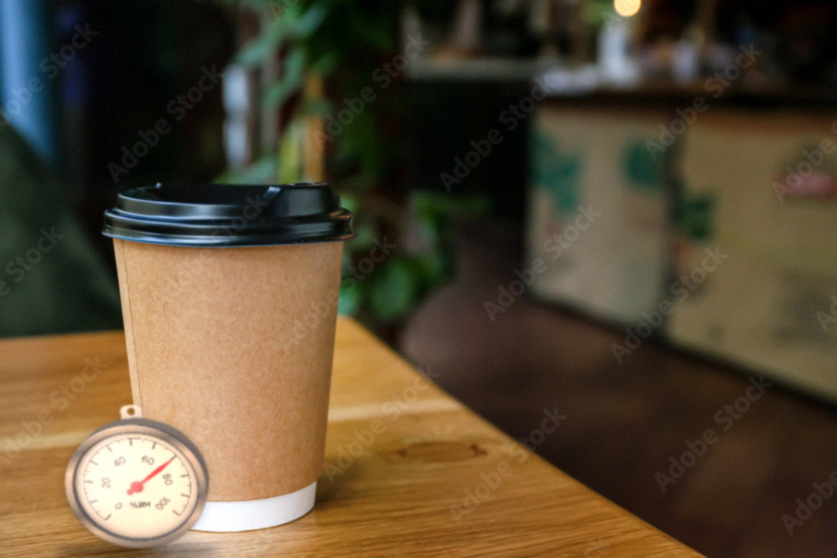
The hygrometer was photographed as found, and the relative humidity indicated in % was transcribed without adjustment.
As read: 70 %
